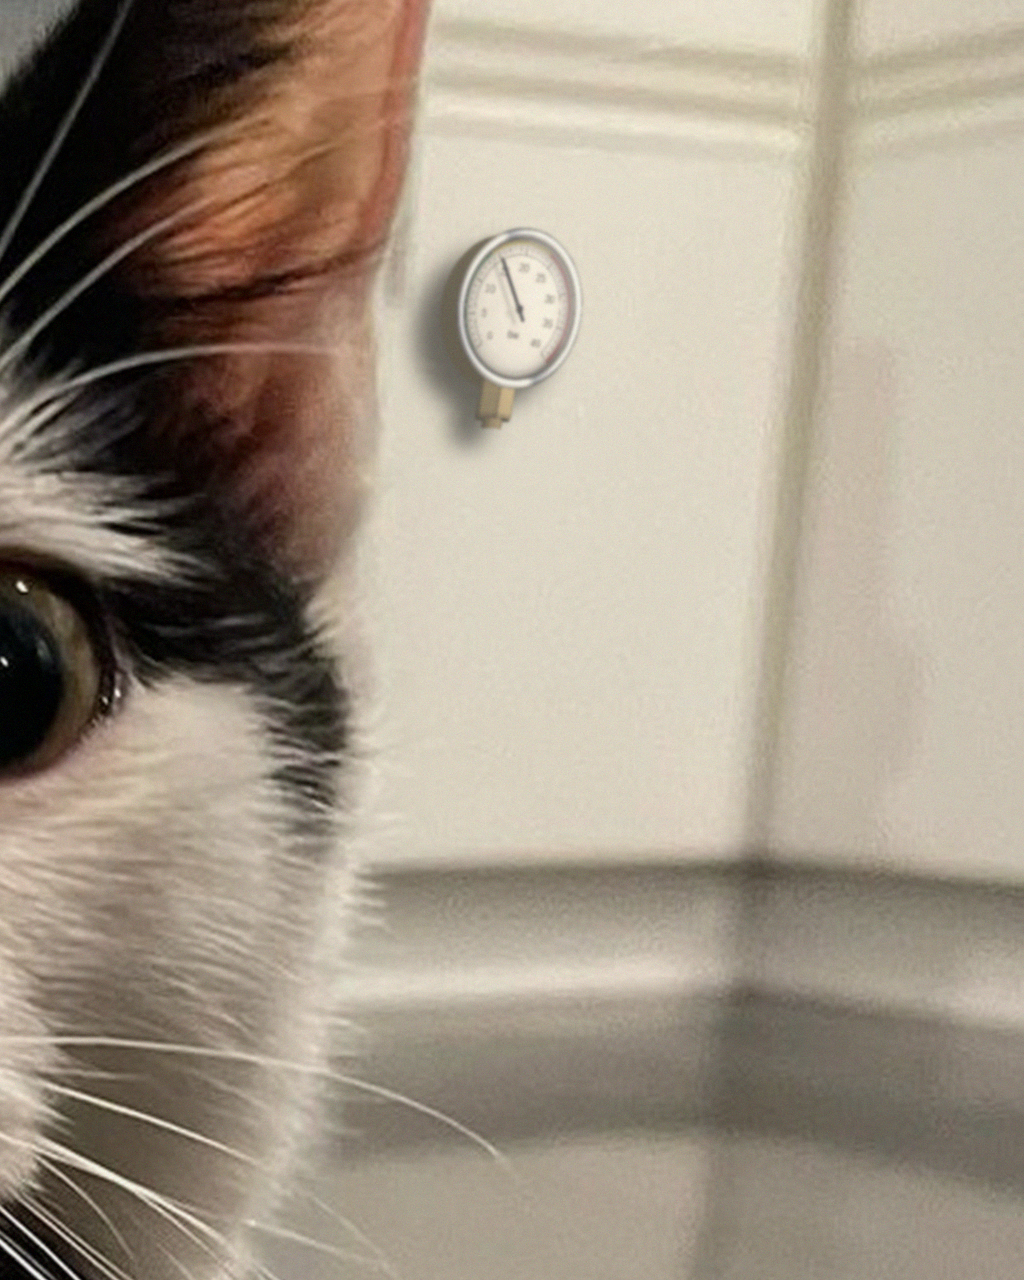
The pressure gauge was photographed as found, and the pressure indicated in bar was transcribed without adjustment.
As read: 15 bar
